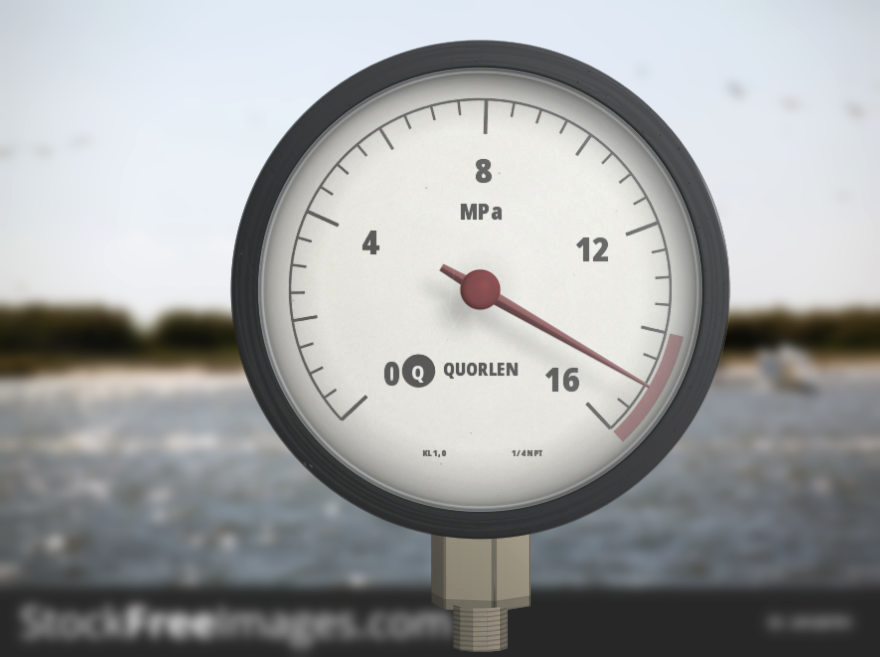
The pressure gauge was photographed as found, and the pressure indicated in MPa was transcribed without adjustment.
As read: 15 MPa
